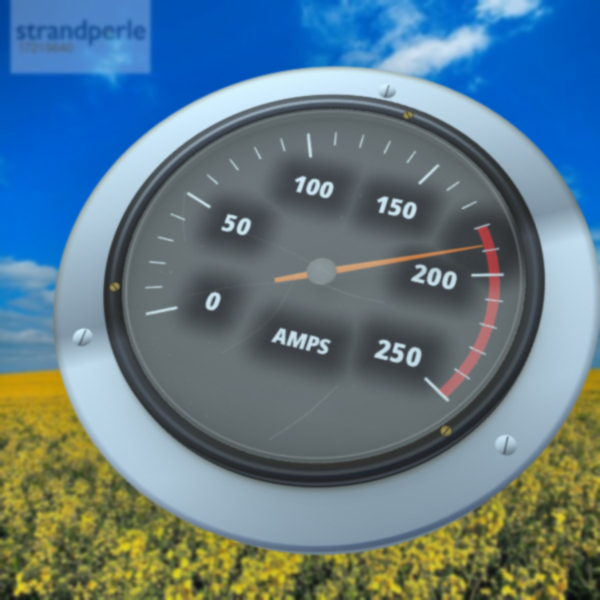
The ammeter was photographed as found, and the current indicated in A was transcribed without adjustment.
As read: 190 A
